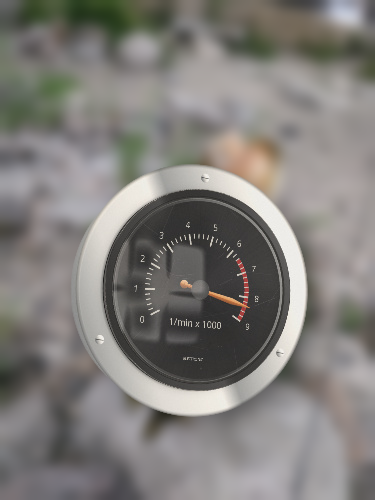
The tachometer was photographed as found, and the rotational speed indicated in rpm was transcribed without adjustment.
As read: 8400 rpm
